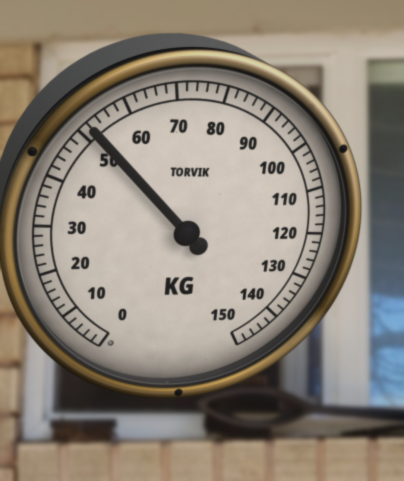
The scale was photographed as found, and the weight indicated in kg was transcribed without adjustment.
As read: 52 kg
